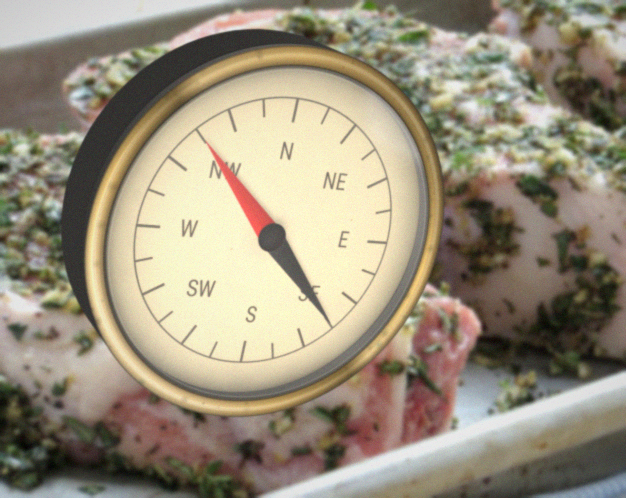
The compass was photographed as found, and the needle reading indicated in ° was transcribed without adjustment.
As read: 315 °
